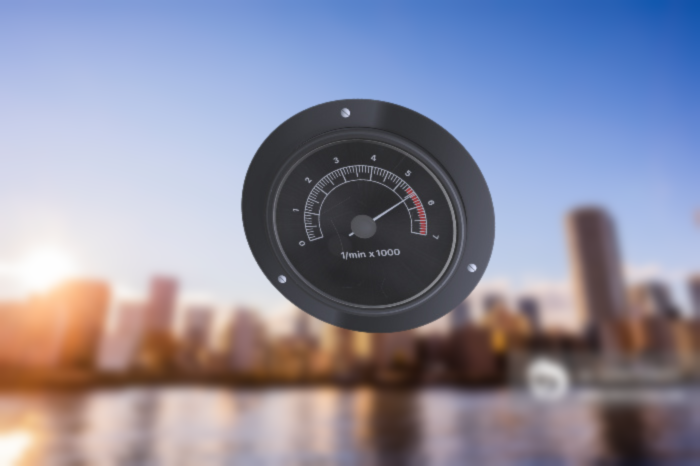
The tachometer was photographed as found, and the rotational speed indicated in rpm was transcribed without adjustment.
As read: 5500 rpm
